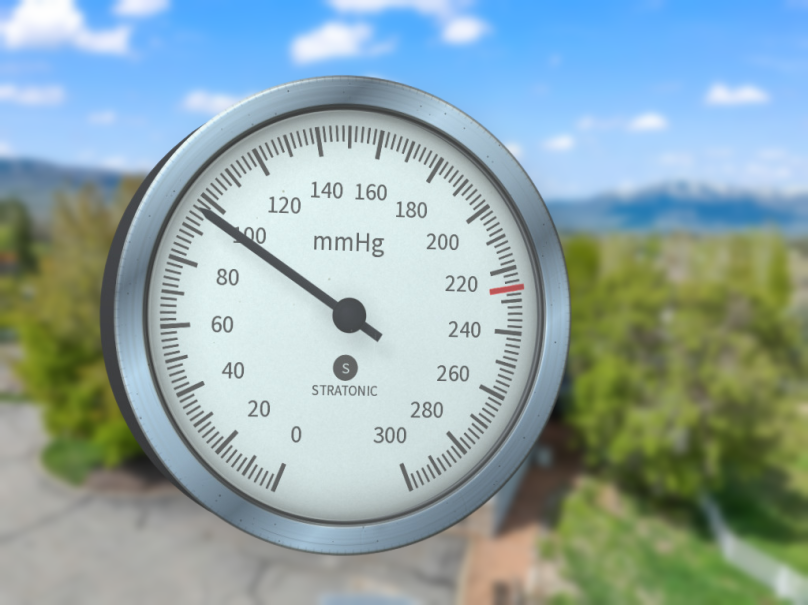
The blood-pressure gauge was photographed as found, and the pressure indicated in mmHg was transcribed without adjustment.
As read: 96 mmHg
